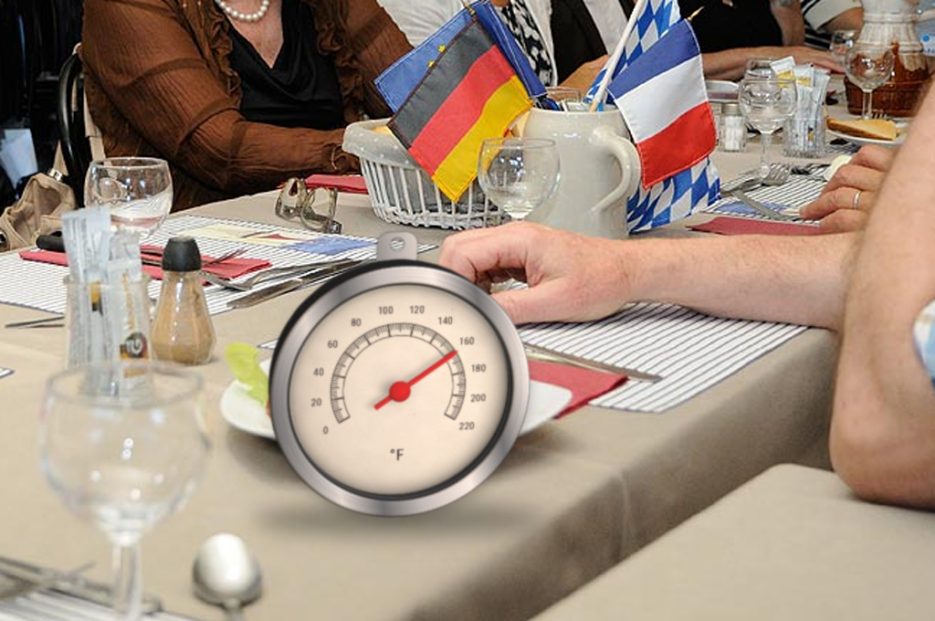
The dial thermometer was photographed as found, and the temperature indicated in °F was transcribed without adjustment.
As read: 160 °F
